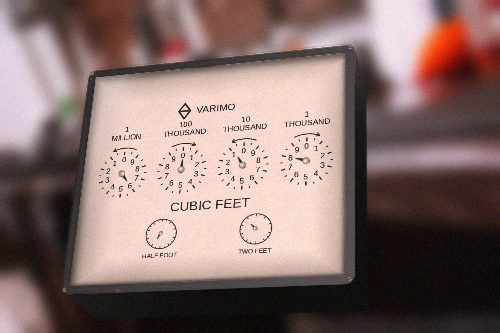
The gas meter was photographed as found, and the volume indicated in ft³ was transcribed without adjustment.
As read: 600800 ft³
